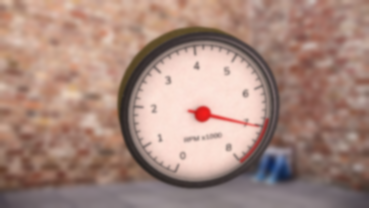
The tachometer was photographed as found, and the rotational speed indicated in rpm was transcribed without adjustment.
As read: 7000 rpm
